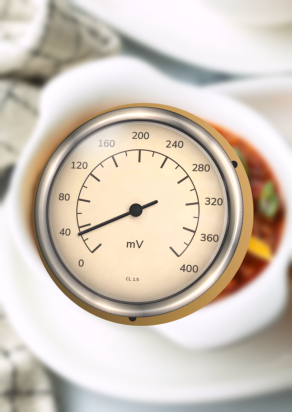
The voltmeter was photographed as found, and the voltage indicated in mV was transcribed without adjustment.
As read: 30 mV
